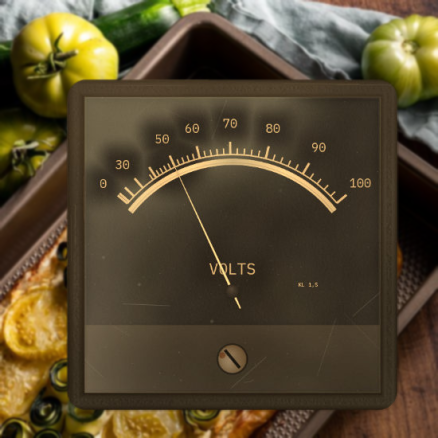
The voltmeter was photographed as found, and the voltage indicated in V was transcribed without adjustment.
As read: 50 V
